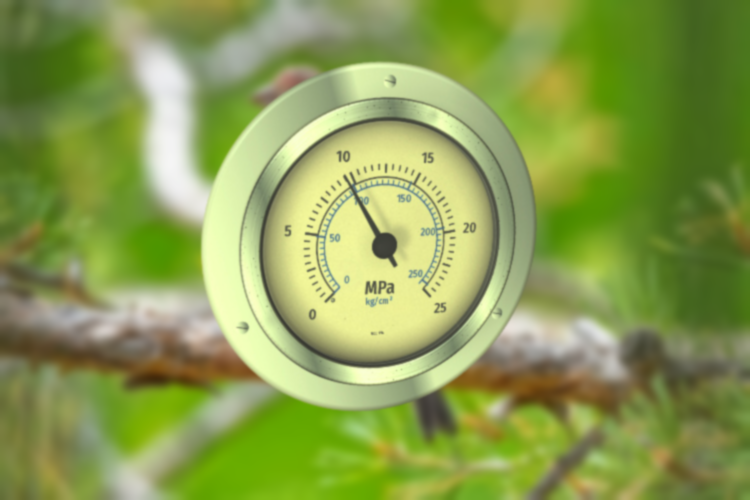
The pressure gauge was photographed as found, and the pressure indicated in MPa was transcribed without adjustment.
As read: 9.5 MPa
